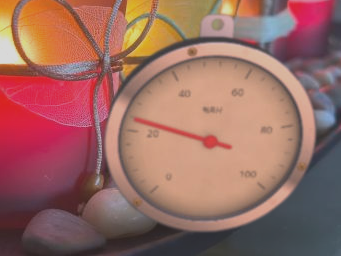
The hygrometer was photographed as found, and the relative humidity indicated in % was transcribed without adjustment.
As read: 24 %
